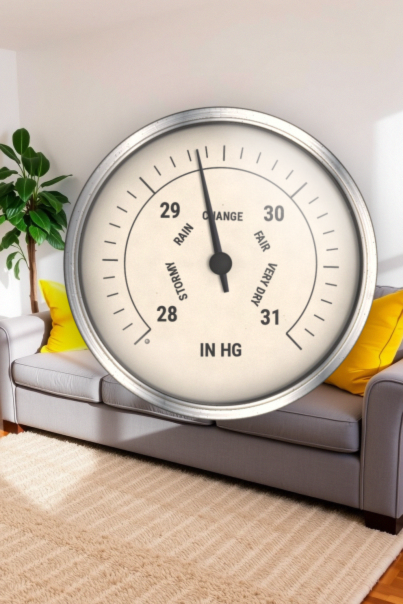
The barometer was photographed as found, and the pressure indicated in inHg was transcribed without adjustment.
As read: 29.35 inHg
